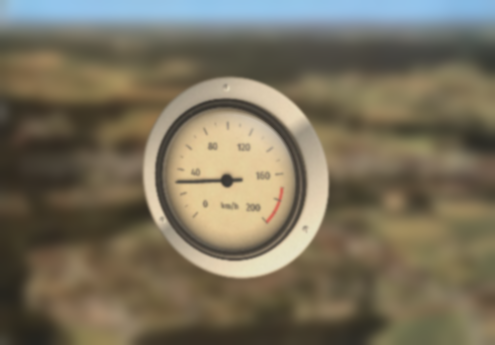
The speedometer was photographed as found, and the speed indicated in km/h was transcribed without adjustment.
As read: 30 km/h
